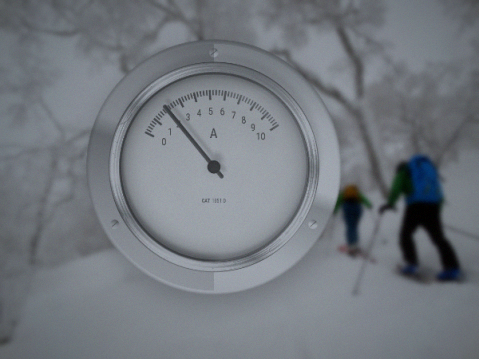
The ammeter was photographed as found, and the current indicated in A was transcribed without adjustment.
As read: 2 A
